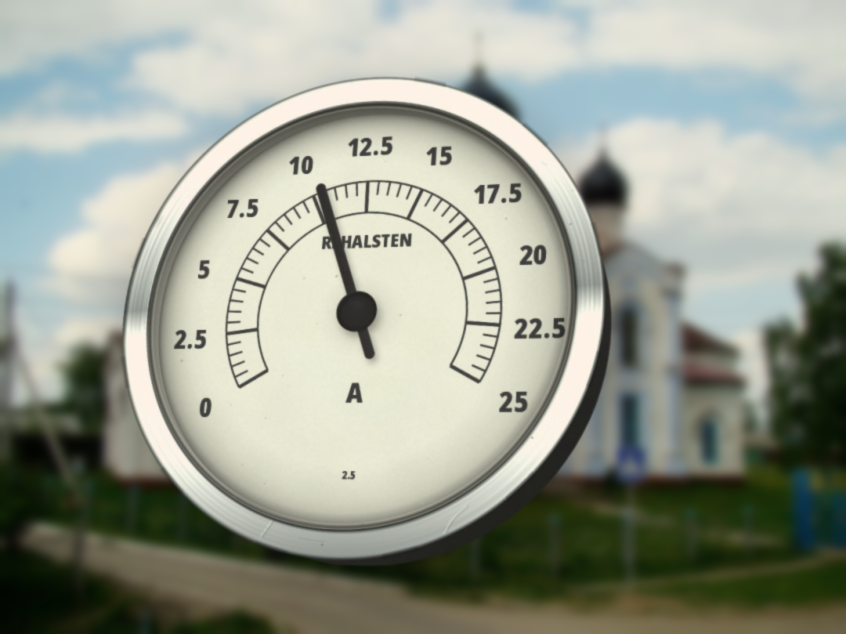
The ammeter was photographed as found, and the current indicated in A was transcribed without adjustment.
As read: 10.5 A
